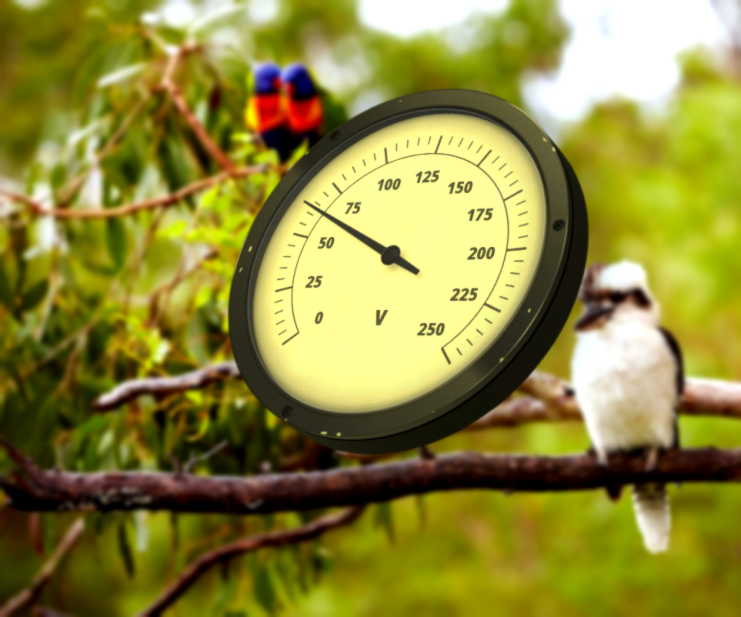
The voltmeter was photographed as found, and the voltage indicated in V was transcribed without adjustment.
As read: 62.5 V
